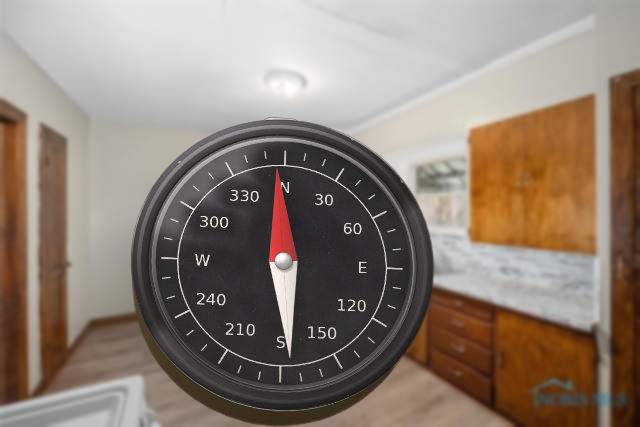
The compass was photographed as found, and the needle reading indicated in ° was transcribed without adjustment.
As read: 355 °
